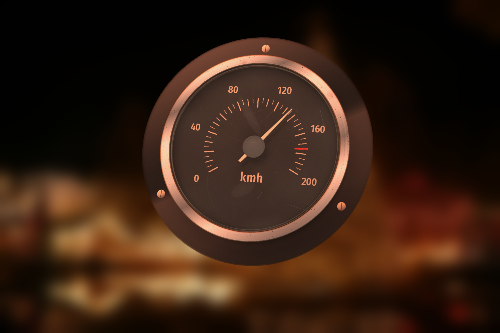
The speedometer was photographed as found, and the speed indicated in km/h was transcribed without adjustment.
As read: 135 km/h
